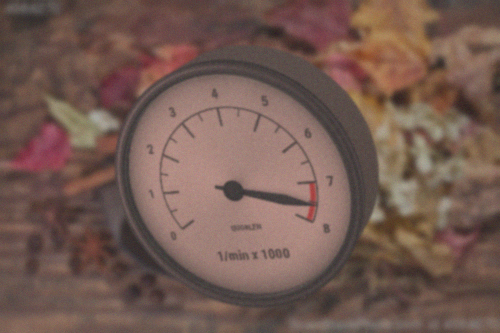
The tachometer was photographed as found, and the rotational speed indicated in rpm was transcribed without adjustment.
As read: 7500 rpm
